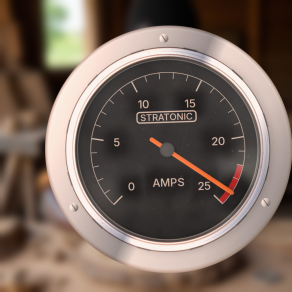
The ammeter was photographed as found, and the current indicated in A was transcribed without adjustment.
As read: 24 A
